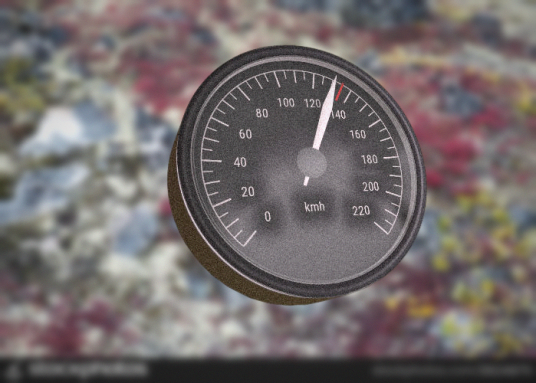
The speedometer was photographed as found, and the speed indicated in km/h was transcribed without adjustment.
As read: 130 km/h
